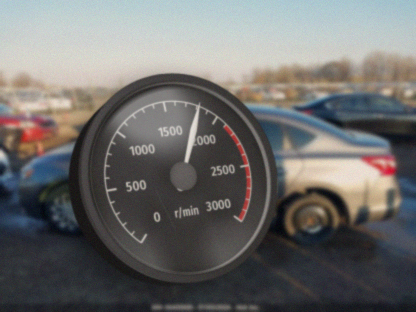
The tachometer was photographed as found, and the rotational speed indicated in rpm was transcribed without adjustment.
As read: 1800 rpm
